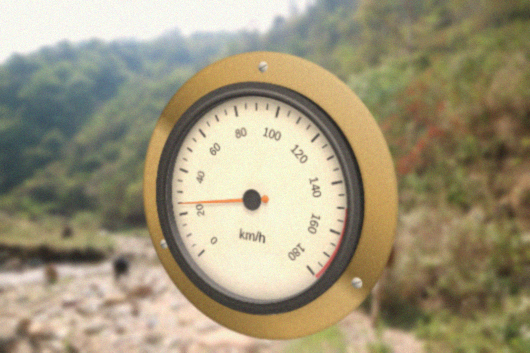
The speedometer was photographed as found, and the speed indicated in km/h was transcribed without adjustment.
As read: 25 km/h
